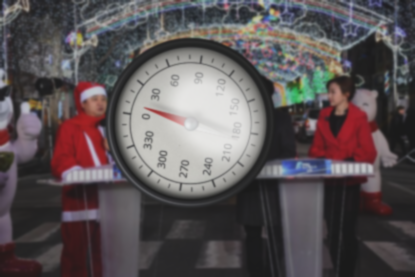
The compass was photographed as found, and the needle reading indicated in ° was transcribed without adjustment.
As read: 10 °
